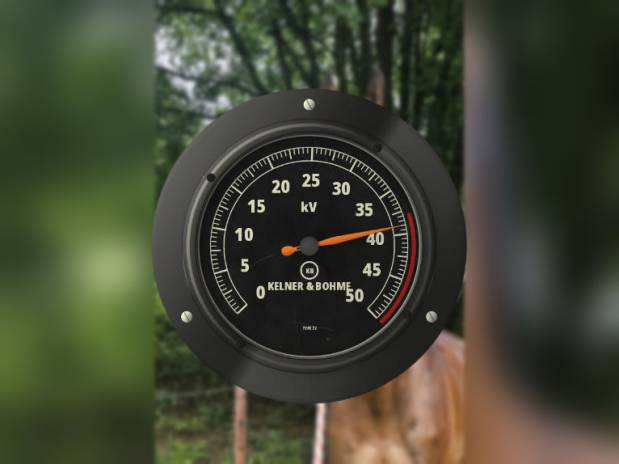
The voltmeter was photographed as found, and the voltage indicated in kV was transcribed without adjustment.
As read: 39 kV
